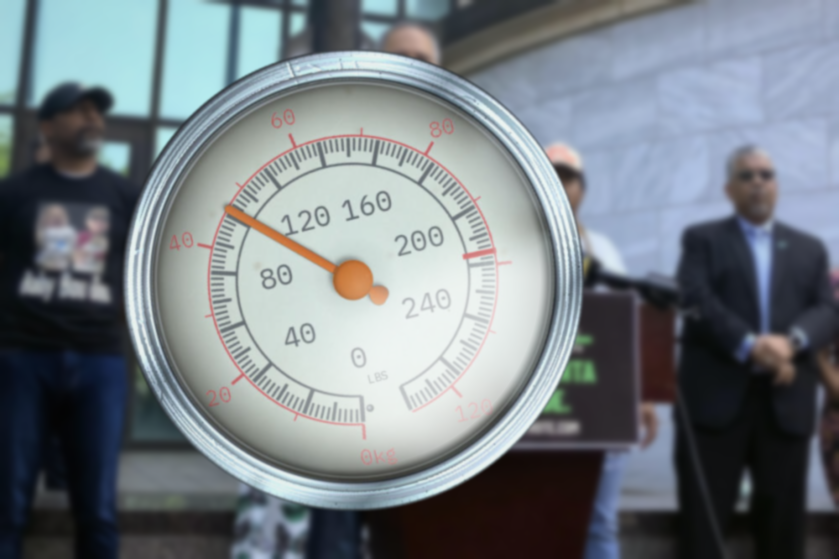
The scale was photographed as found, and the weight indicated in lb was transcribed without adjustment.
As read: 102 lb
